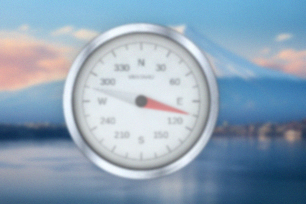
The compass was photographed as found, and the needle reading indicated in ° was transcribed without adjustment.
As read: 105 °
